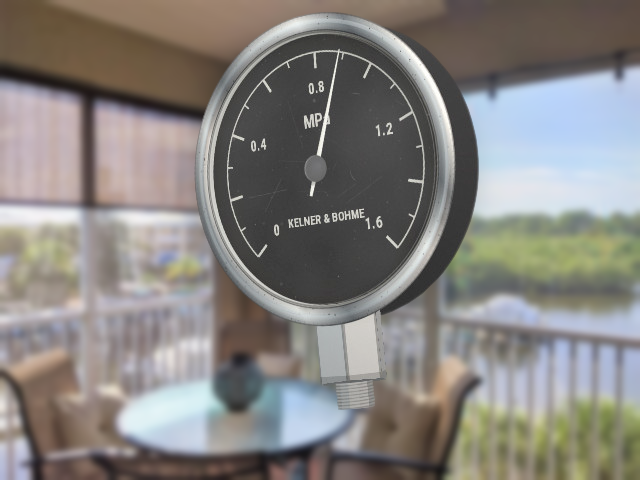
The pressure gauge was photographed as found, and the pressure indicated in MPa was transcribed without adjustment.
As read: 0.9 MPa
